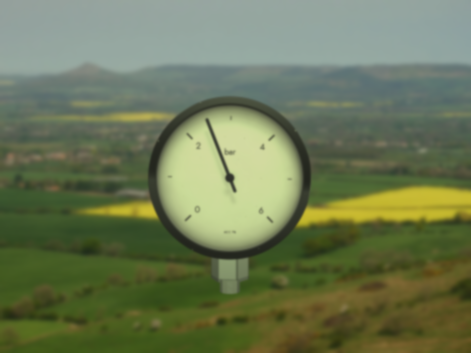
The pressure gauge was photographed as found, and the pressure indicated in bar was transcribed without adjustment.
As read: 2.5 bar
